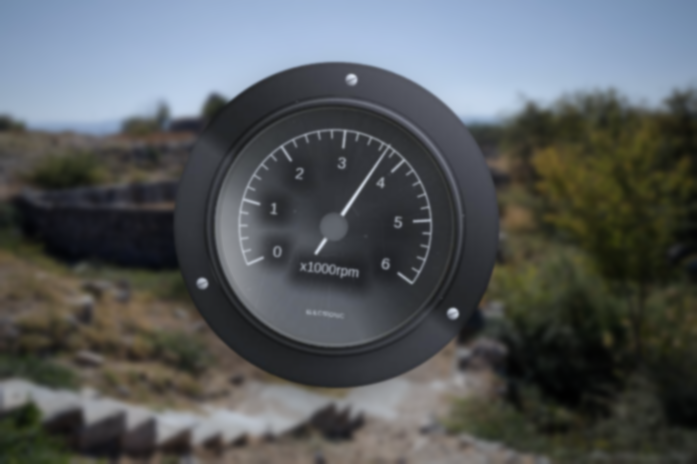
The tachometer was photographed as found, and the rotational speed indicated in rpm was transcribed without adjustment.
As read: 3700 rpm
